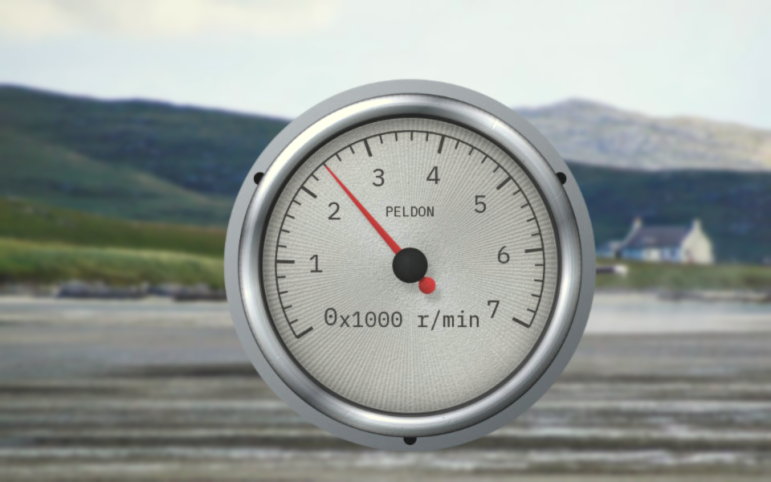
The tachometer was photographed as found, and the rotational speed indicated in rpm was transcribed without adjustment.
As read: 2400 rpm
